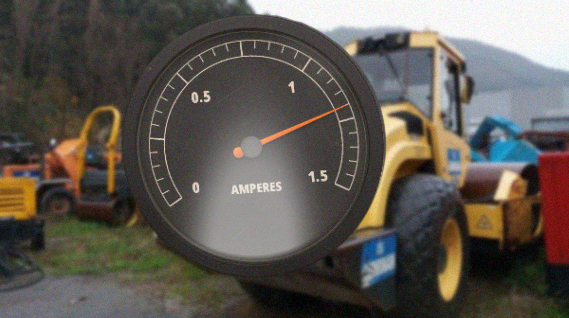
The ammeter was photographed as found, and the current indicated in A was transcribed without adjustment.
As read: 1.2 A
